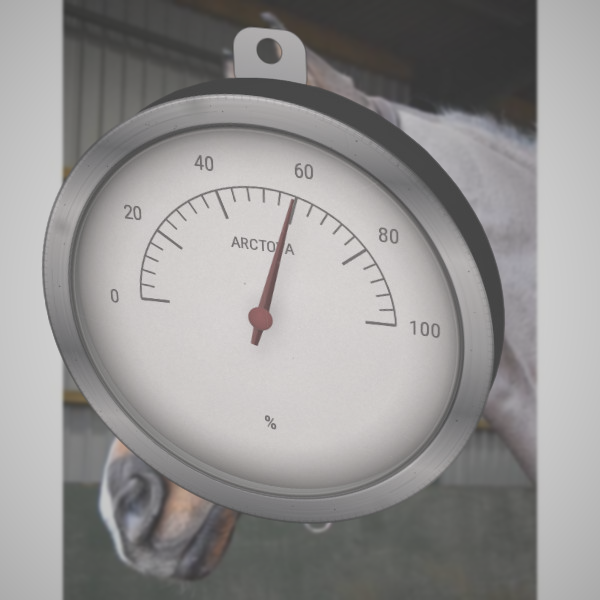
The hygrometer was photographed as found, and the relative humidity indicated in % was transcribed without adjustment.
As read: 60 %
